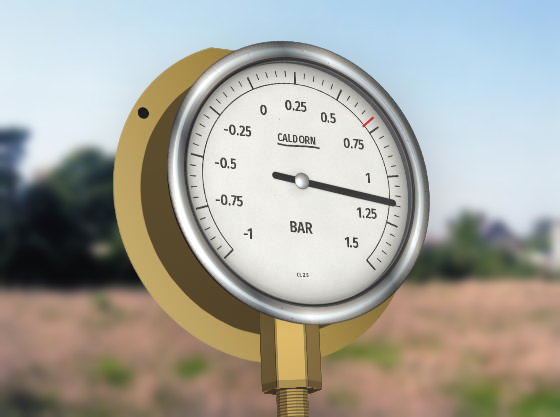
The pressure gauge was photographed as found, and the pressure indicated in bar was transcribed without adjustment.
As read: 1.15 bar
